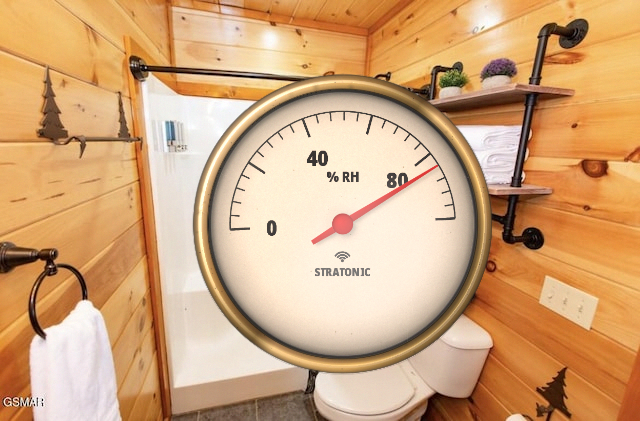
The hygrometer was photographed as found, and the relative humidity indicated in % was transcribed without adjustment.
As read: 84 %
